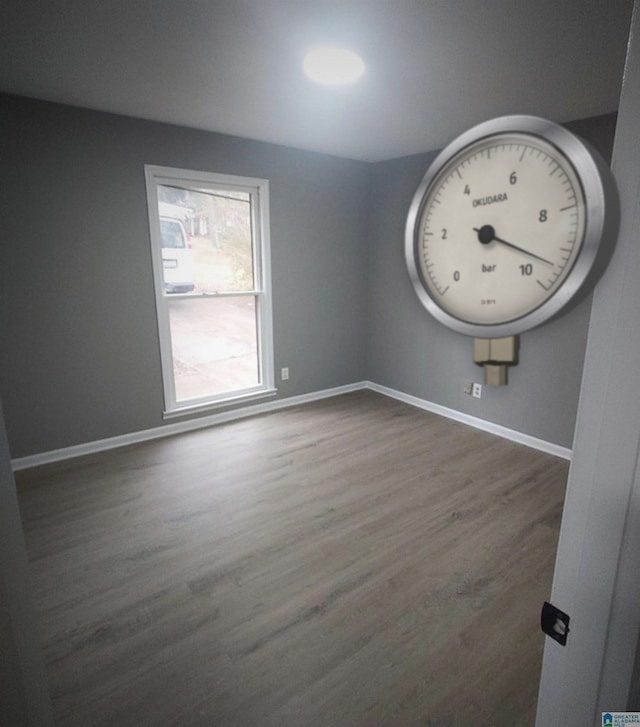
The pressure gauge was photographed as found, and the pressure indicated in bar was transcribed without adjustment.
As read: 9.4 bar
